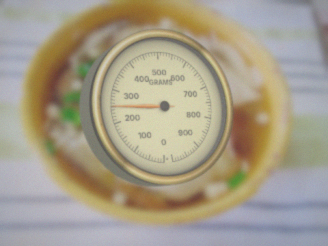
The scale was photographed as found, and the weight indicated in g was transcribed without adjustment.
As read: 250 g
